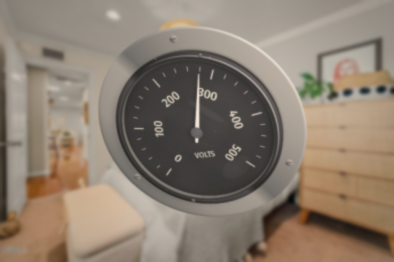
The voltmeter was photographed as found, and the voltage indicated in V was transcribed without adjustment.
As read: 280 V
